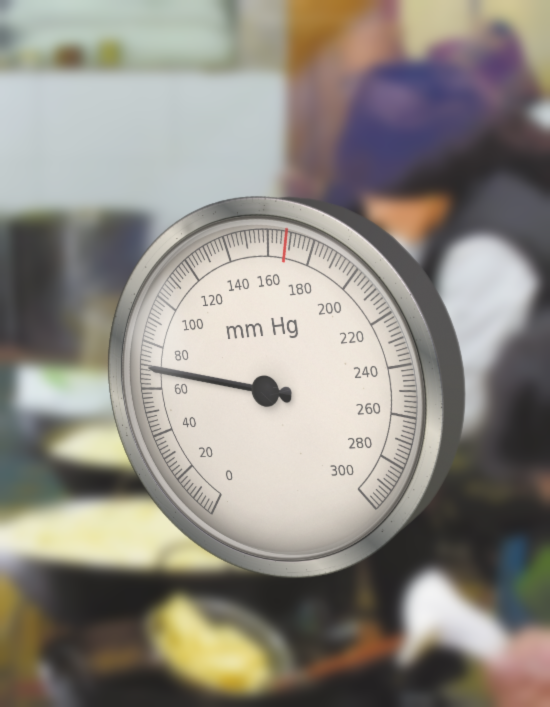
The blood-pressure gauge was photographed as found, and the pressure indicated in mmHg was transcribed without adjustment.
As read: 70 mmHg
